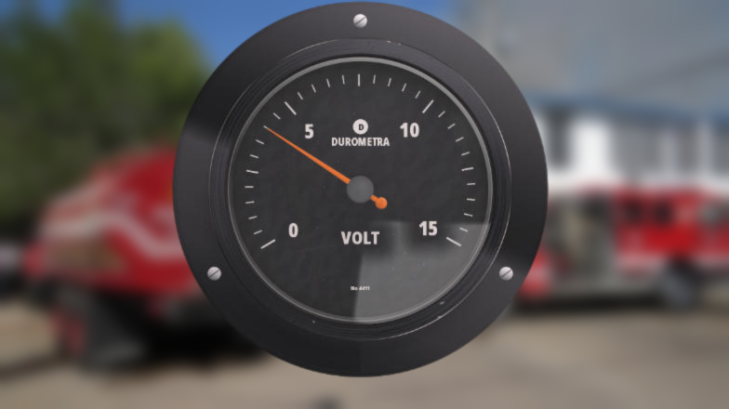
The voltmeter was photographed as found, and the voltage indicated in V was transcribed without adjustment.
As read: 4 V
